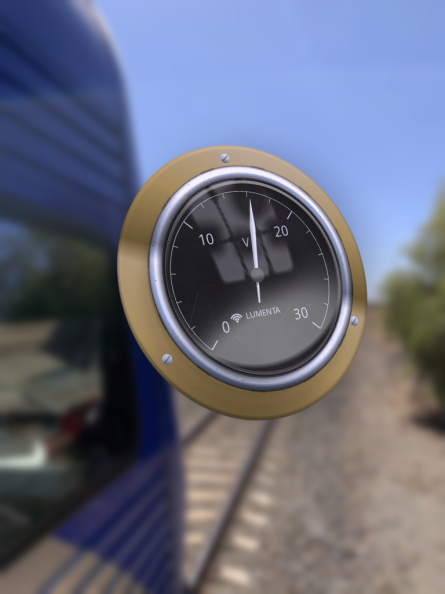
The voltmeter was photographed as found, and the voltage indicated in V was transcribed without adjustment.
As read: 16 V
